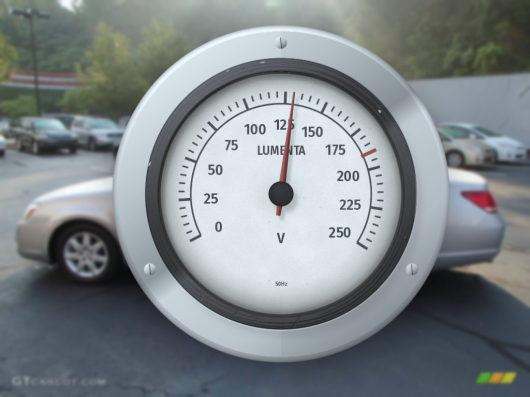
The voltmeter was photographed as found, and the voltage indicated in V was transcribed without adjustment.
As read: 130 V
